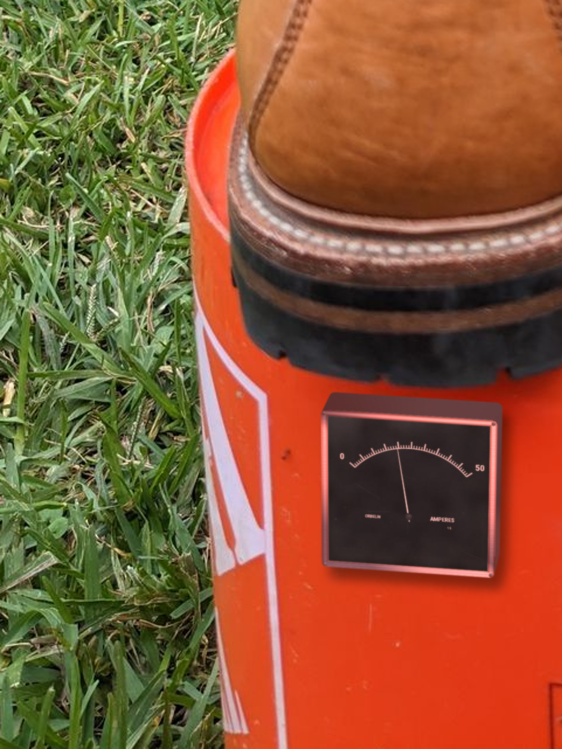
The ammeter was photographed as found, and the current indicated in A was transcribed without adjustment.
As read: 20 A
